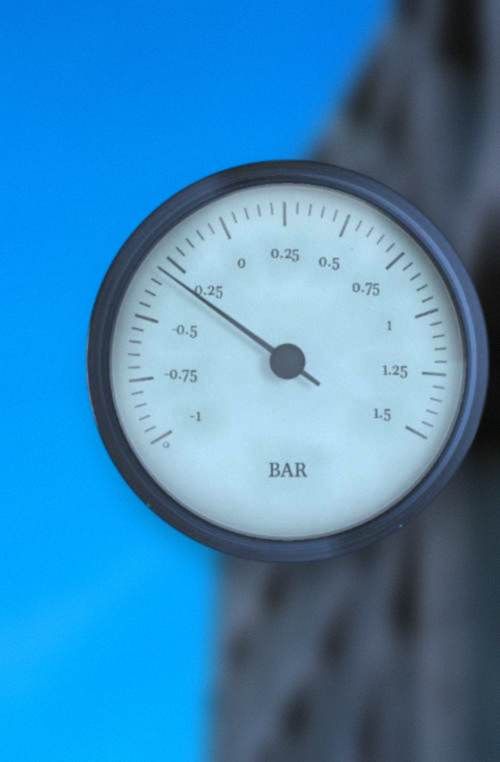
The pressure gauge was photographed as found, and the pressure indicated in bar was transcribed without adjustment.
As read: -0.3 bar
